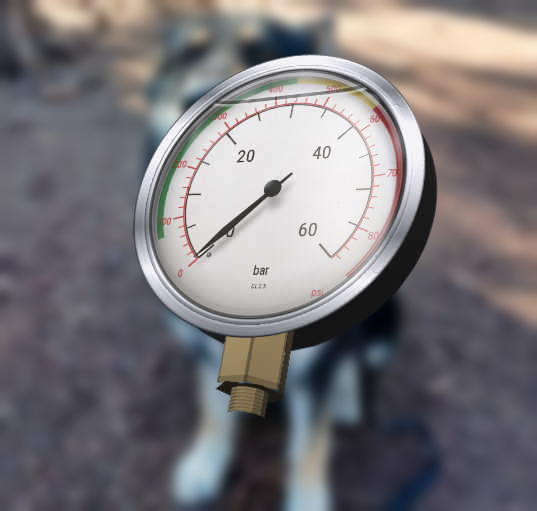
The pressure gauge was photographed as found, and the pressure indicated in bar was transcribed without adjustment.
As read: 0 bar
